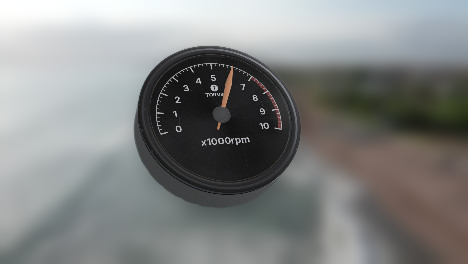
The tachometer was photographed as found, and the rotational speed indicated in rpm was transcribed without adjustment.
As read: 6000 rpm
